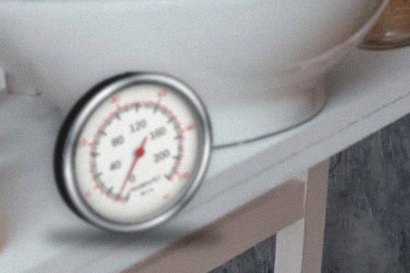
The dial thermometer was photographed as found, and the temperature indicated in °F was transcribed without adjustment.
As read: 10 °F
